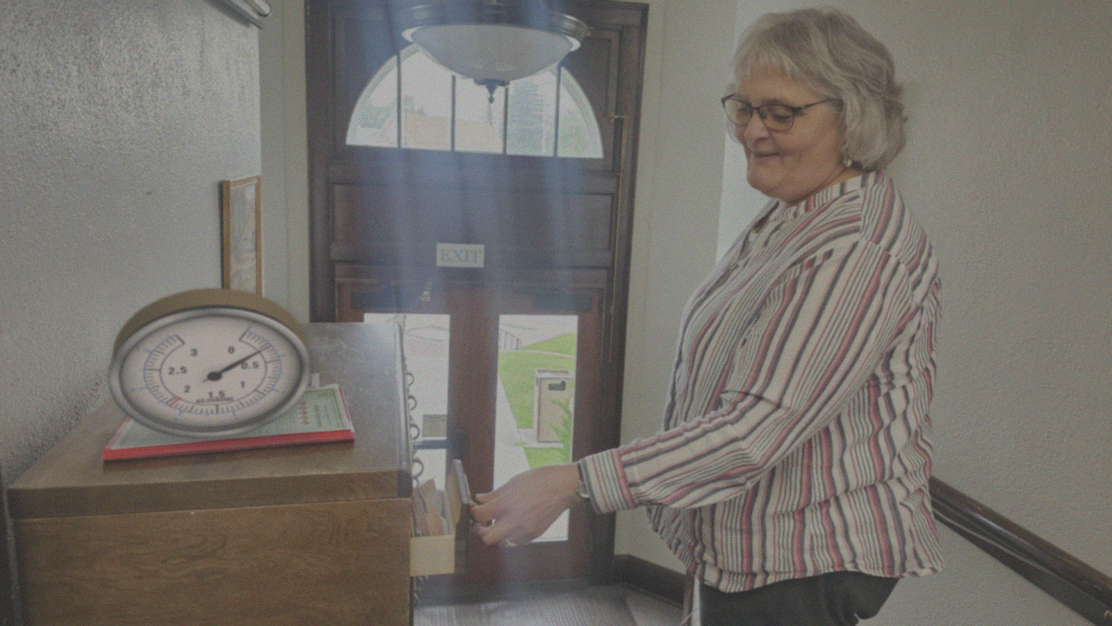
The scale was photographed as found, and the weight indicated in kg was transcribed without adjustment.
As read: 0.25 kg
